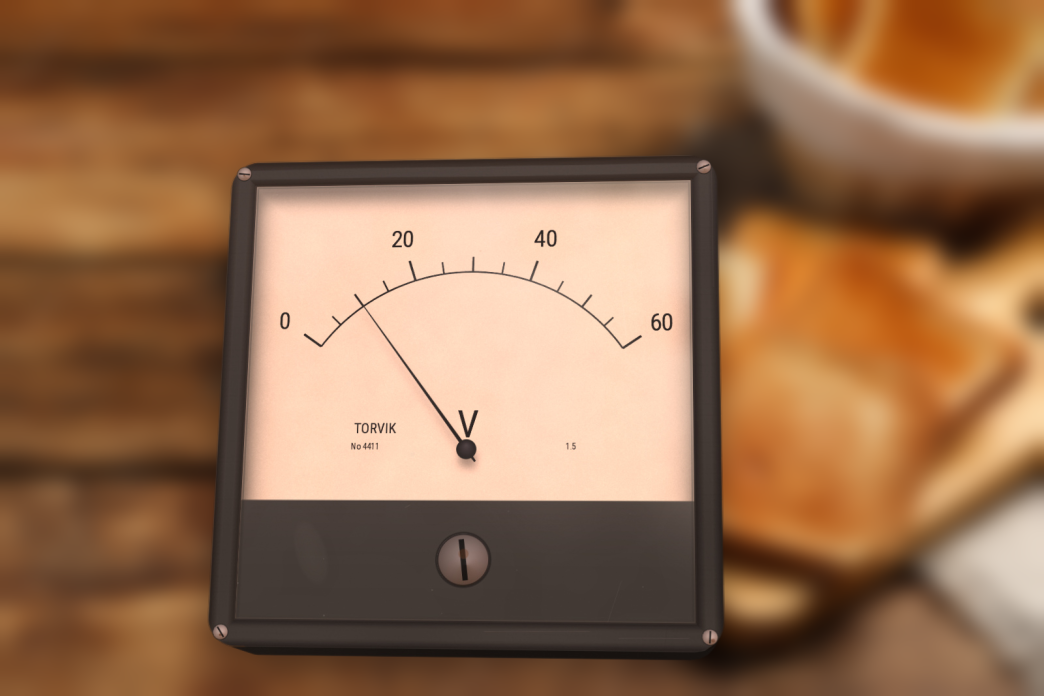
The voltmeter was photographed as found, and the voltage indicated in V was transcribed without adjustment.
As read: 10 V
